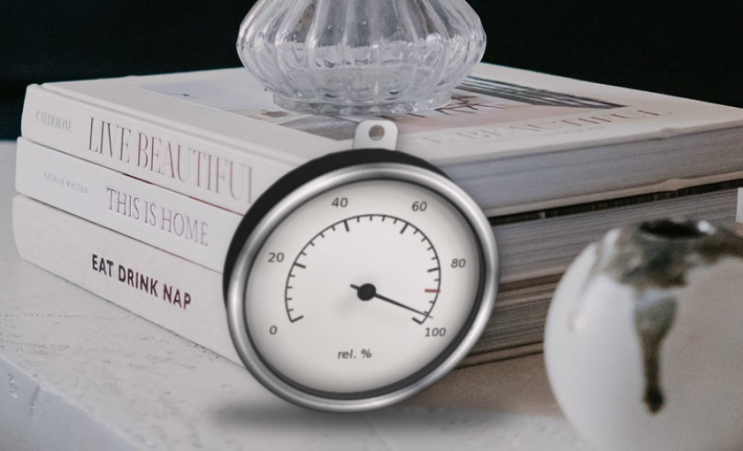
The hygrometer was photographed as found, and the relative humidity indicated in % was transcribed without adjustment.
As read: 96 %
